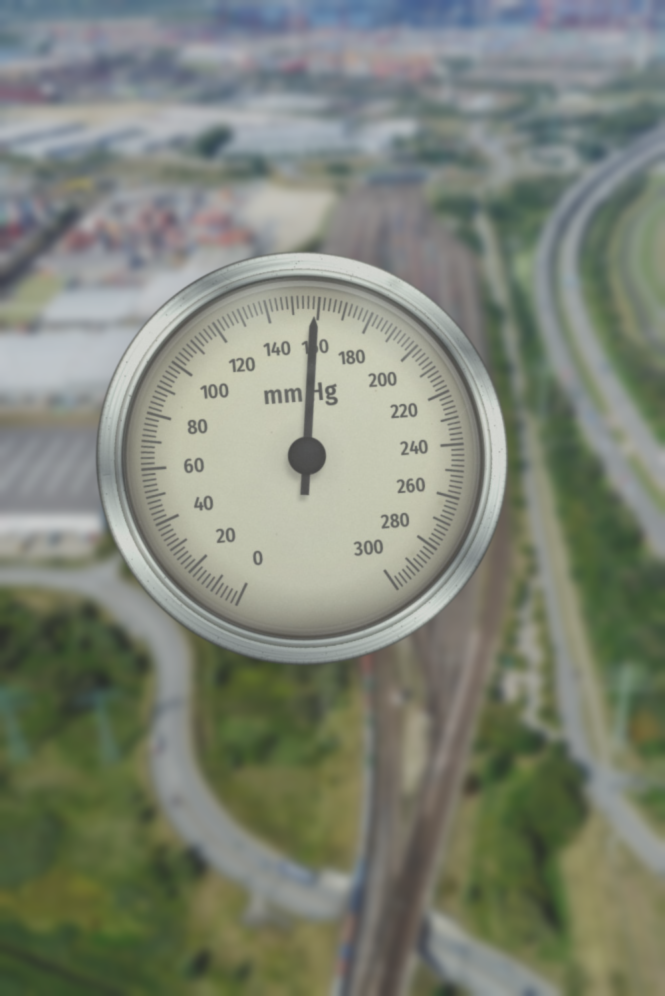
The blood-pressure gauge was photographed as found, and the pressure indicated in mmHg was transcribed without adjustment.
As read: 158 mmHg
